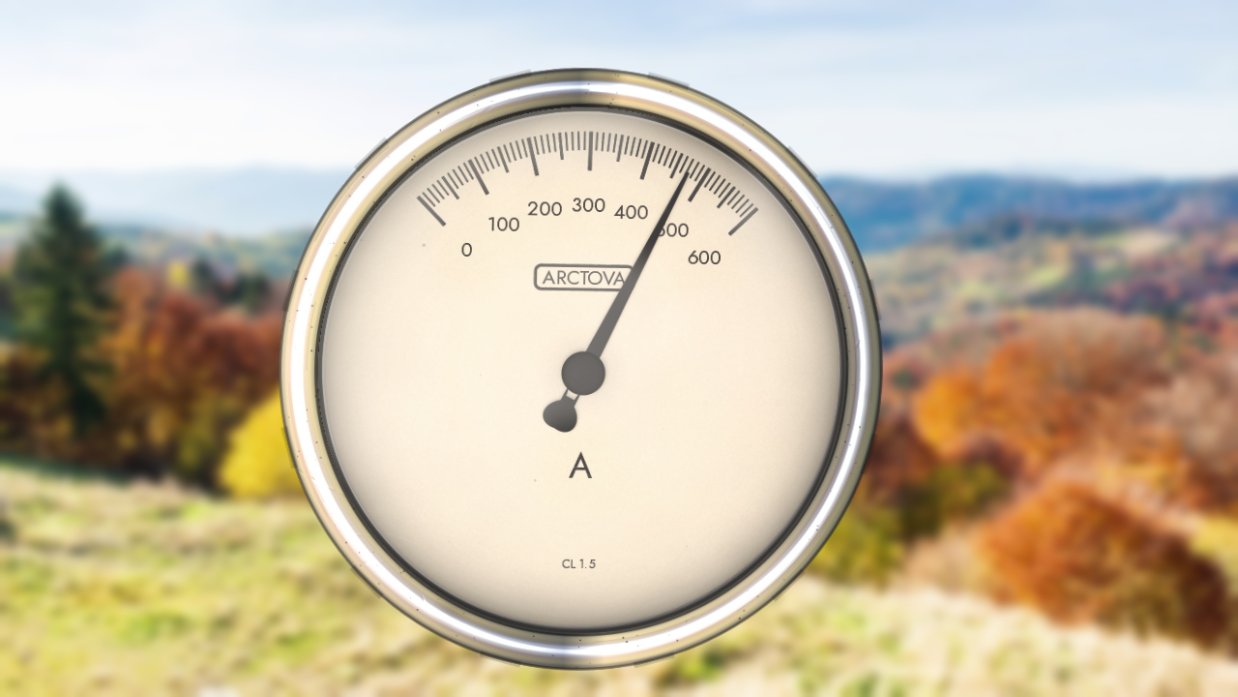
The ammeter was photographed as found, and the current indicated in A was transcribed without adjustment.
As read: 470 A
